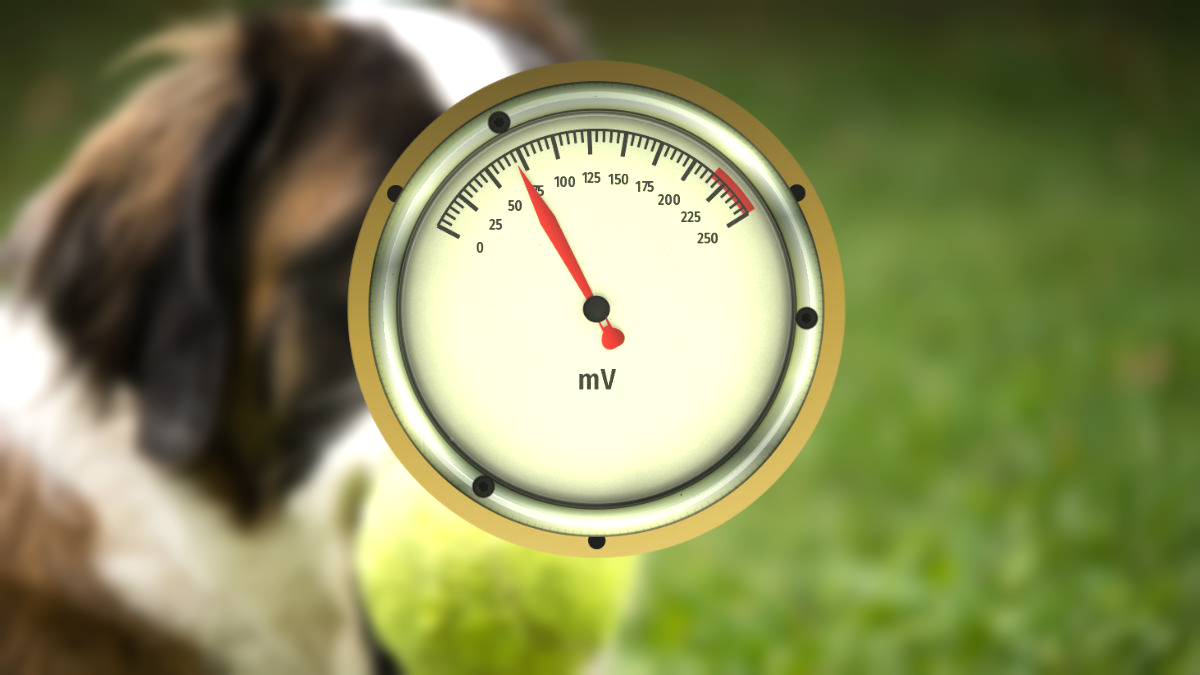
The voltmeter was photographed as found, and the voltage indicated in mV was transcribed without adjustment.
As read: 70 mV
